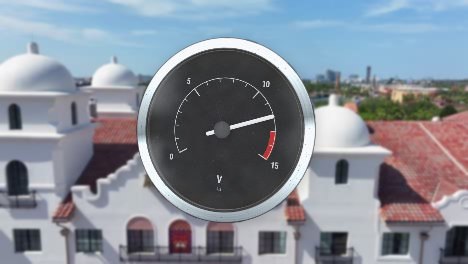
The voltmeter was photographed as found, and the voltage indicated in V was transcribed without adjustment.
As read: 12 V
